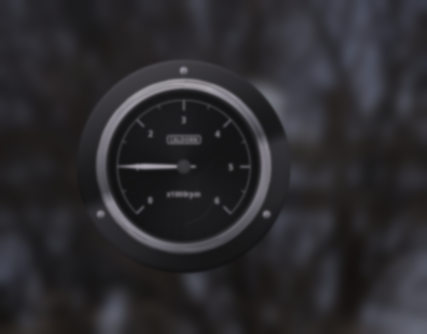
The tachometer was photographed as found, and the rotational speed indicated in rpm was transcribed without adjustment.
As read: 1000 rpm
